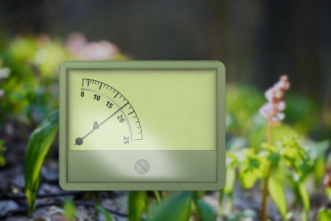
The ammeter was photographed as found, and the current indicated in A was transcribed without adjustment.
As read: 18 A
